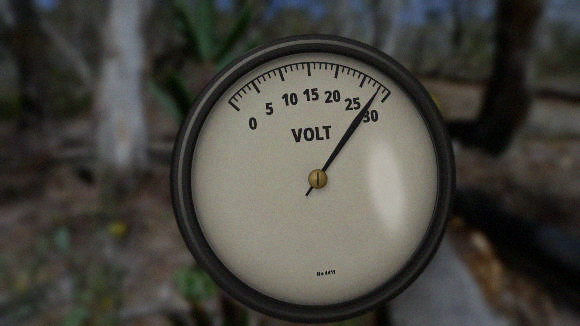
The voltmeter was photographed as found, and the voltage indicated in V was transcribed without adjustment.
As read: 28 V
